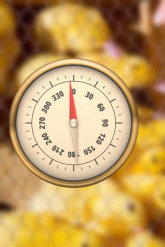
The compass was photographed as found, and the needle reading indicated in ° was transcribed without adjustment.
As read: 355 °
